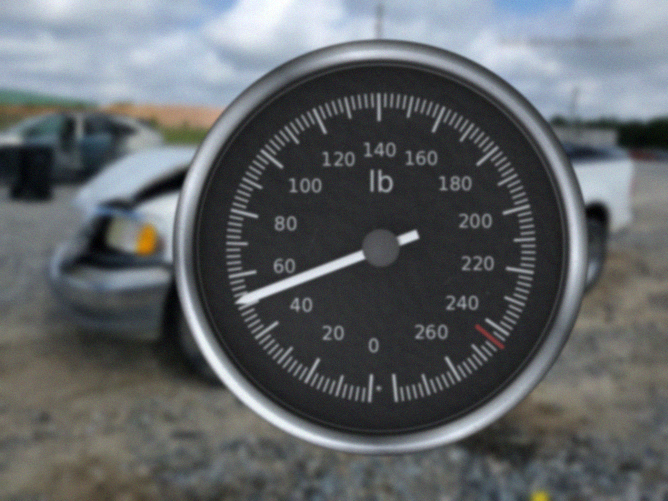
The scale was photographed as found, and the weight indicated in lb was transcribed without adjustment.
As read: 52 lb
